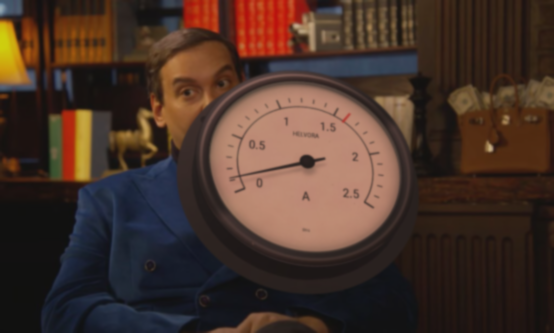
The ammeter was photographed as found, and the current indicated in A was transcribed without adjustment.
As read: 0.1 A
